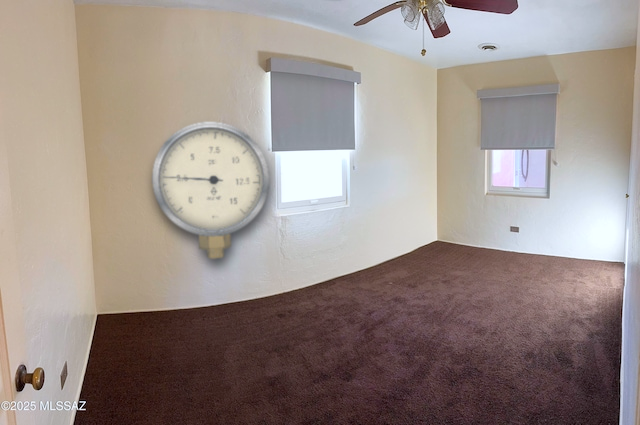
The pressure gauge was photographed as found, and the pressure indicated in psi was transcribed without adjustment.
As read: 2.5 psi
